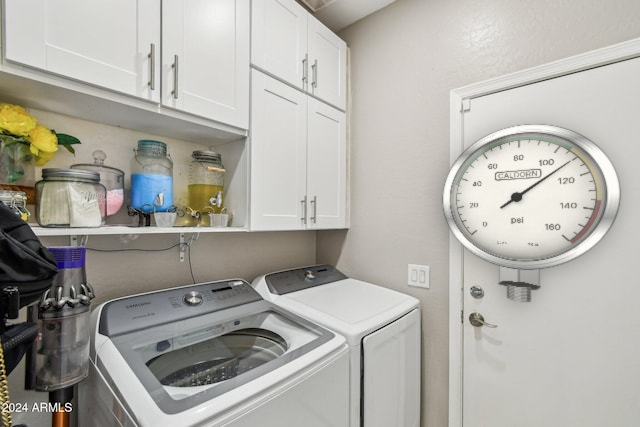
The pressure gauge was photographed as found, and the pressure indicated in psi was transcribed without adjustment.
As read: 110 psi
